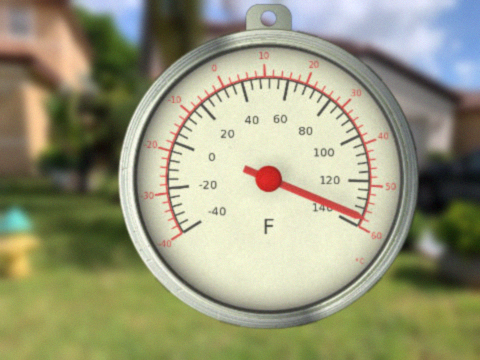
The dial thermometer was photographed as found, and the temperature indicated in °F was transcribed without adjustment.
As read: 136 °F
